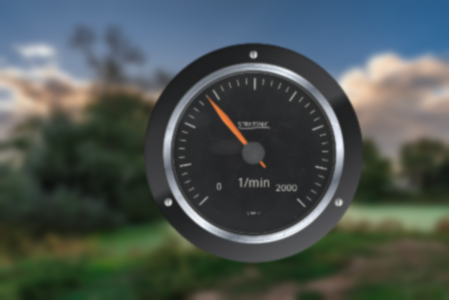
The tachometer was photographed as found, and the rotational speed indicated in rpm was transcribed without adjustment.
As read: 700 rpm
